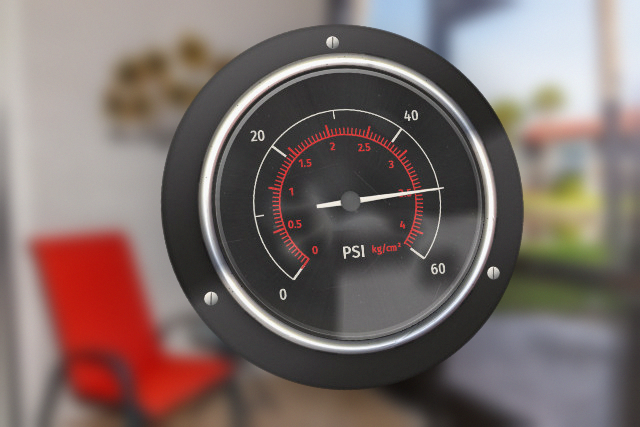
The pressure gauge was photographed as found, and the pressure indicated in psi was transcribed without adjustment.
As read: 50 psi
